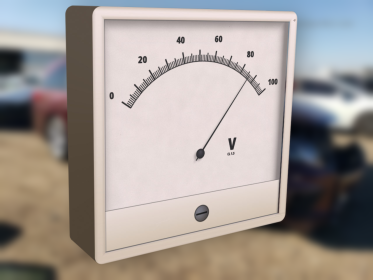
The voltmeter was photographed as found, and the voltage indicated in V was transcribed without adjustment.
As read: 85 V
